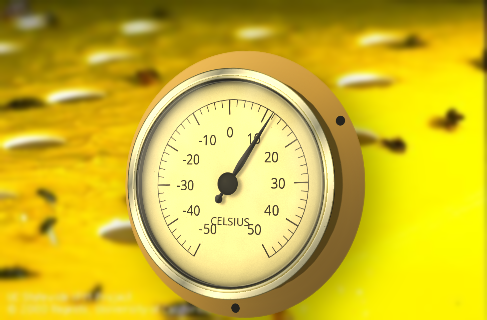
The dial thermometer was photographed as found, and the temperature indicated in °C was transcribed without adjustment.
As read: 12 °C
